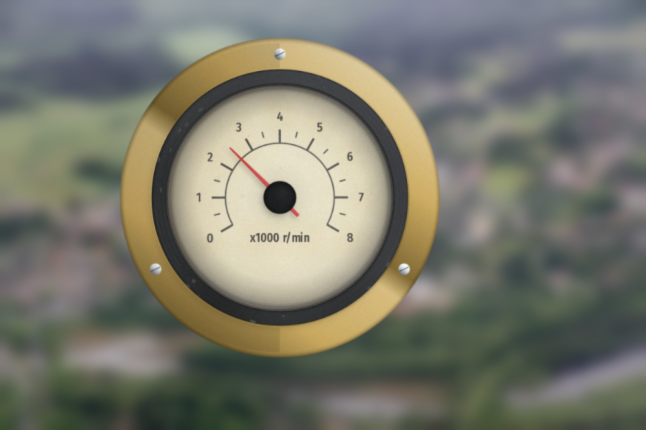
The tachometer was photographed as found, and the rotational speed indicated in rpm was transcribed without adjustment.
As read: 2500 rpm
